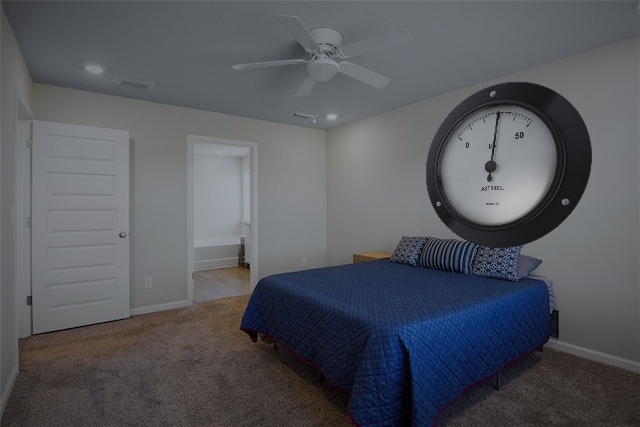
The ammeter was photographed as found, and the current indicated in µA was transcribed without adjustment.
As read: 30 µA
